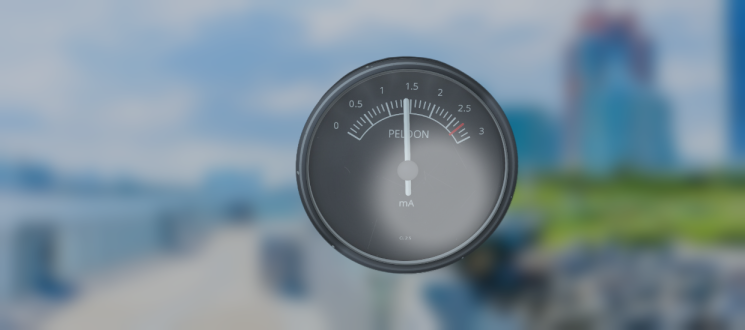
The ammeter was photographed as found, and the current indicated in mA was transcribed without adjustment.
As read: 1.4 mA
